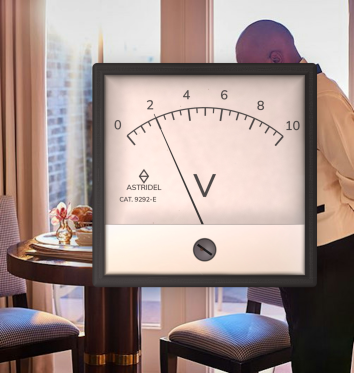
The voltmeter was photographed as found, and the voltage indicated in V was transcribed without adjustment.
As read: 2 V
